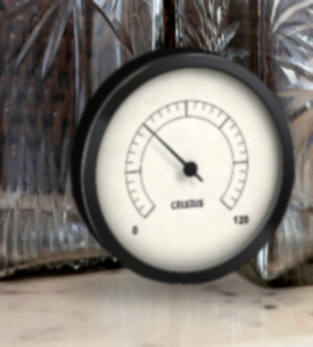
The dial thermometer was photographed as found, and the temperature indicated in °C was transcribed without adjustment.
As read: 40 °C
